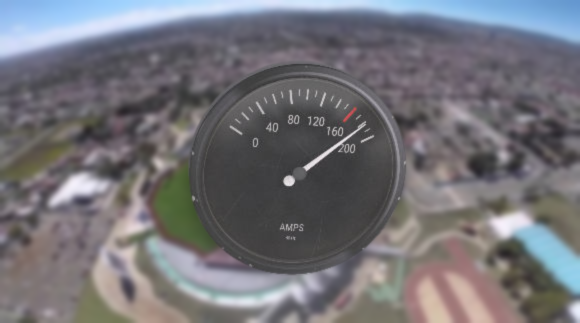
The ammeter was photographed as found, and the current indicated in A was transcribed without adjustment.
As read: 180 A
